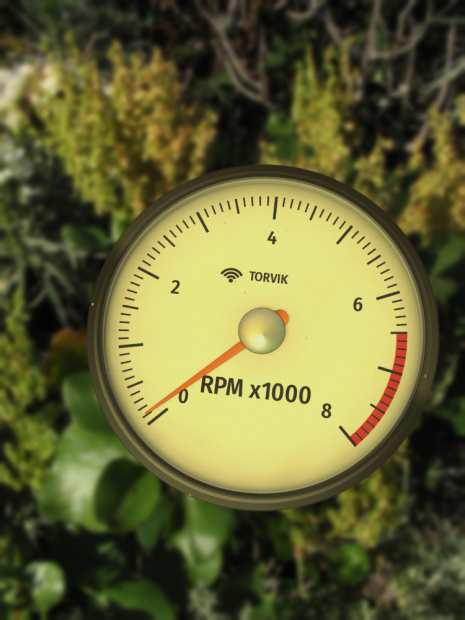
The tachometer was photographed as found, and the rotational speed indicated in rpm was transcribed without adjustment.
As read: 100 rpm
